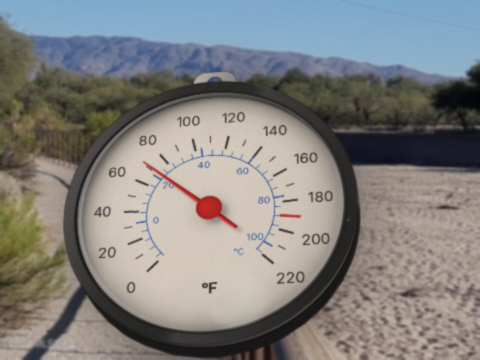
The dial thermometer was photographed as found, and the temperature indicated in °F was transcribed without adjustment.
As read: 70 °F
